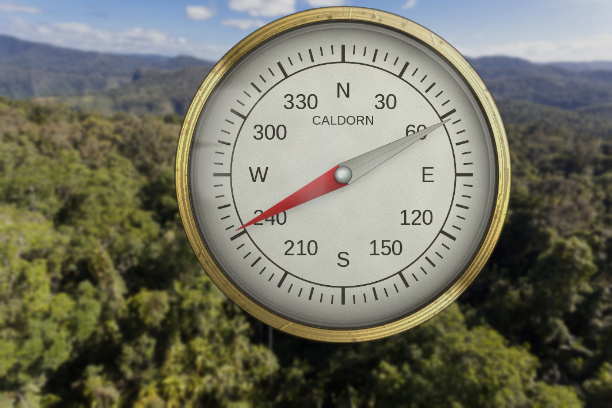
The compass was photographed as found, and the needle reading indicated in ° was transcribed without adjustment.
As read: 242.5 °
